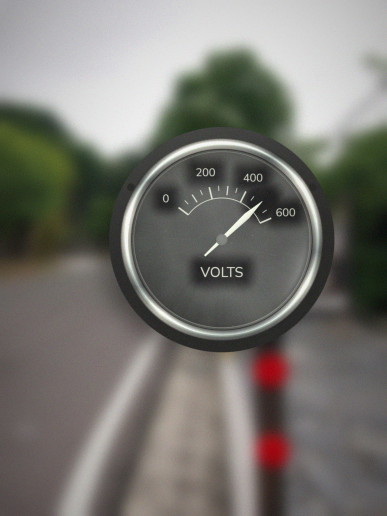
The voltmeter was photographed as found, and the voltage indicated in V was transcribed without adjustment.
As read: 500 V
